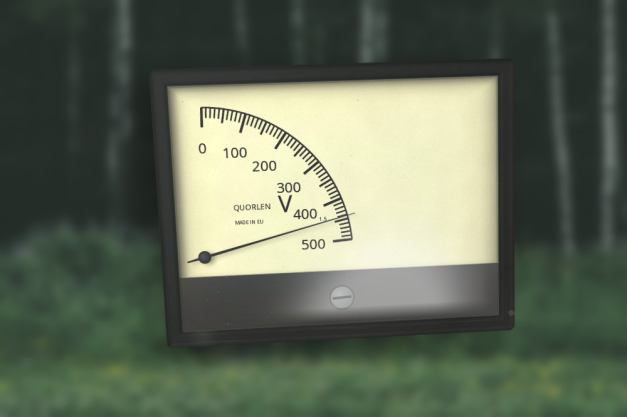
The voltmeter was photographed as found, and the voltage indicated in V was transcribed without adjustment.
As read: 440 V
